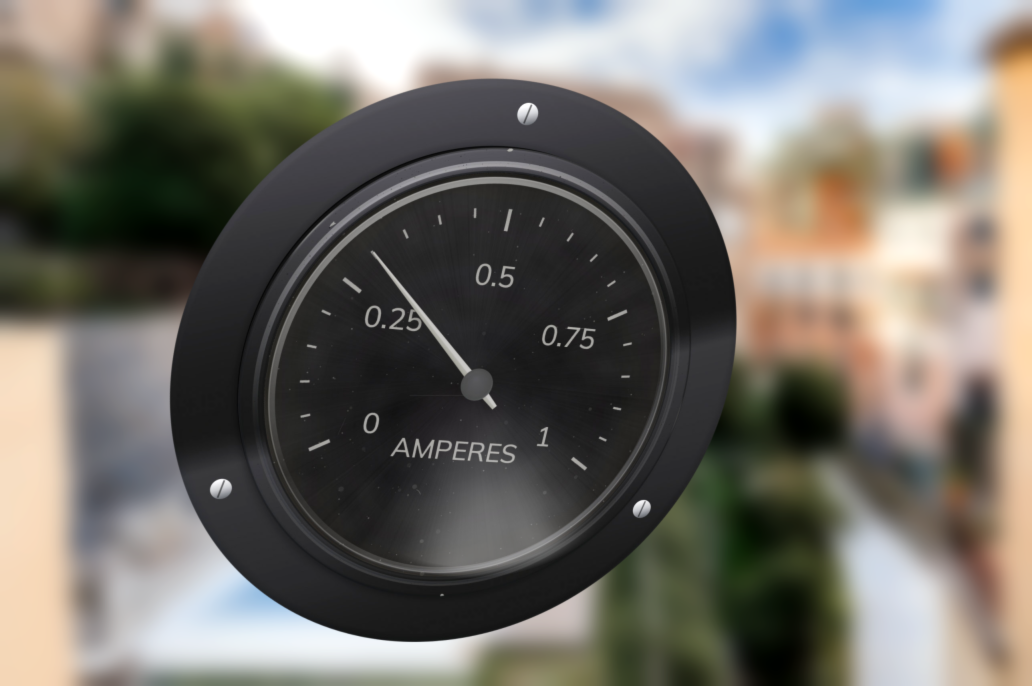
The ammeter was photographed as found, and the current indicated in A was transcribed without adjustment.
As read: 0.3 A
